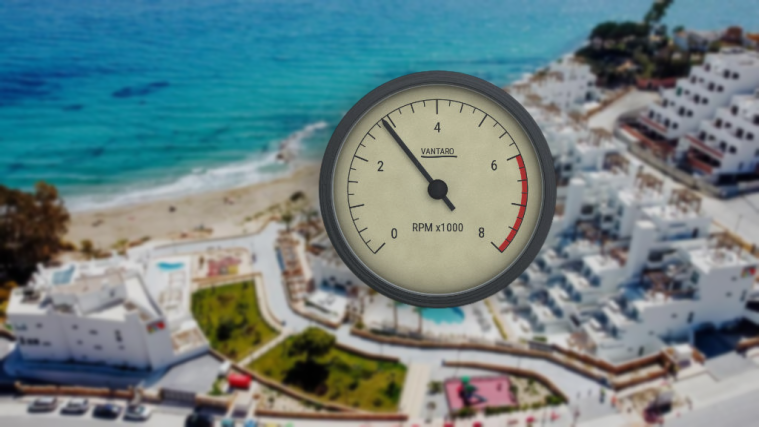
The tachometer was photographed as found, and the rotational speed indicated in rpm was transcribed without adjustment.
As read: 2875 rpm
